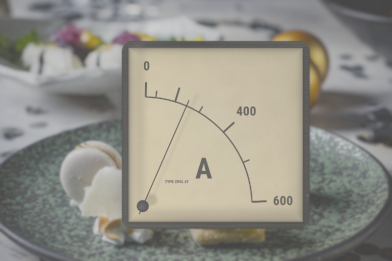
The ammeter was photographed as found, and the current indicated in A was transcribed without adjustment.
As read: 250 A
